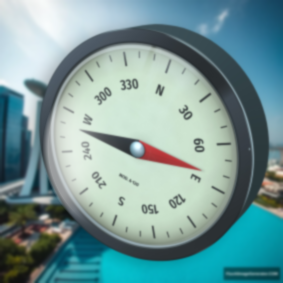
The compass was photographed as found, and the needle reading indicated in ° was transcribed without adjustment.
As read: 80 °
